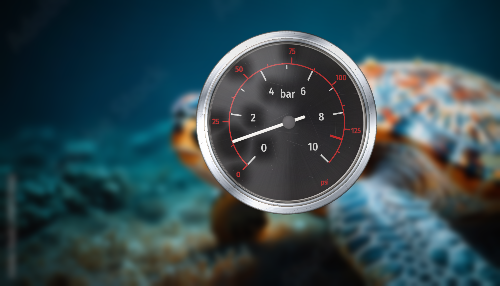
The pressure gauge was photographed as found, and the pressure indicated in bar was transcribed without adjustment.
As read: 1 bar
